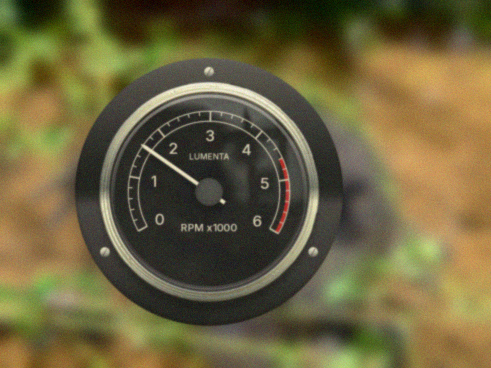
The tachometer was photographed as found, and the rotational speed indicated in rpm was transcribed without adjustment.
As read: 1600 rpm
